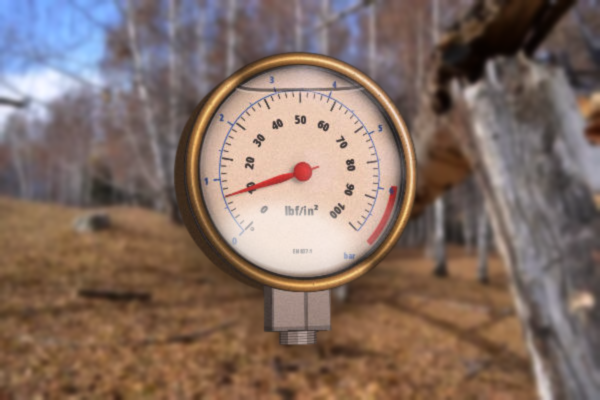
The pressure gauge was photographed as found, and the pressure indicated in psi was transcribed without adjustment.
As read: 10 psi
